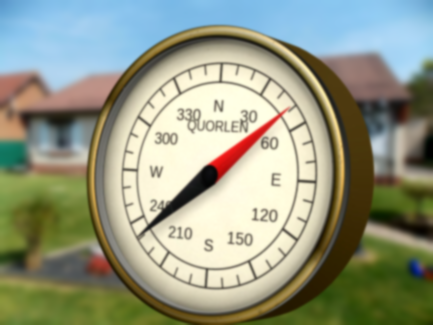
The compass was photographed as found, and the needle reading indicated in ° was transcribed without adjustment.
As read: 50 °
